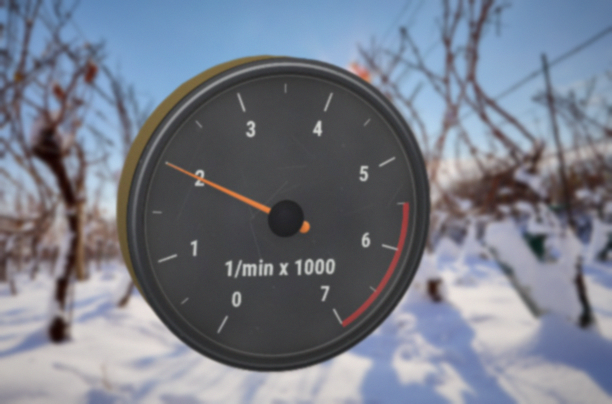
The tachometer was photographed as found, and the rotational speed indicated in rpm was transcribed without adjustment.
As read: 2000 rpm
